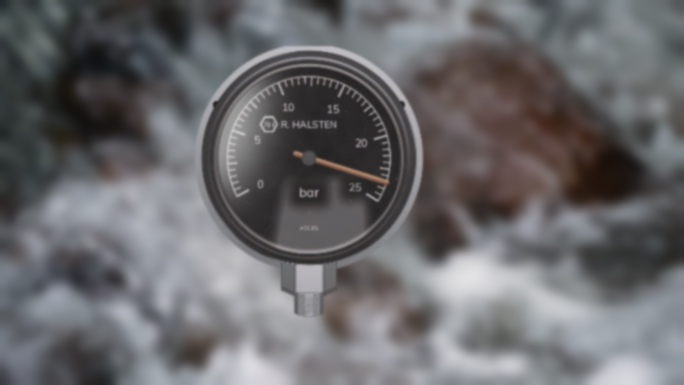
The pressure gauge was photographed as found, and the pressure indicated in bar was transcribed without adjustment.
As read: 23.5 bar
